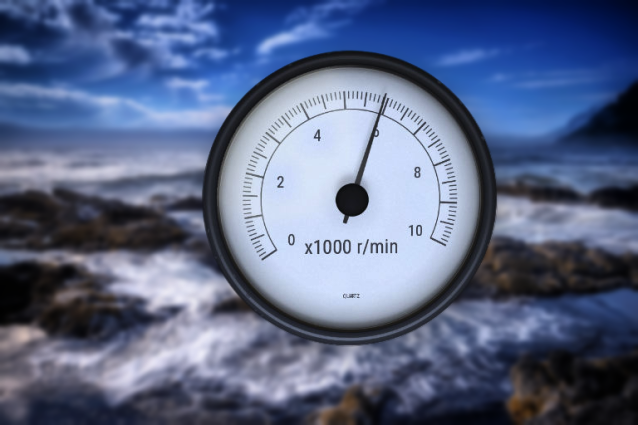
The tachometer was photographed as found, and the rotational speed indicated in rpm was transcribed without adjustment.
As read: 5900 rpm
